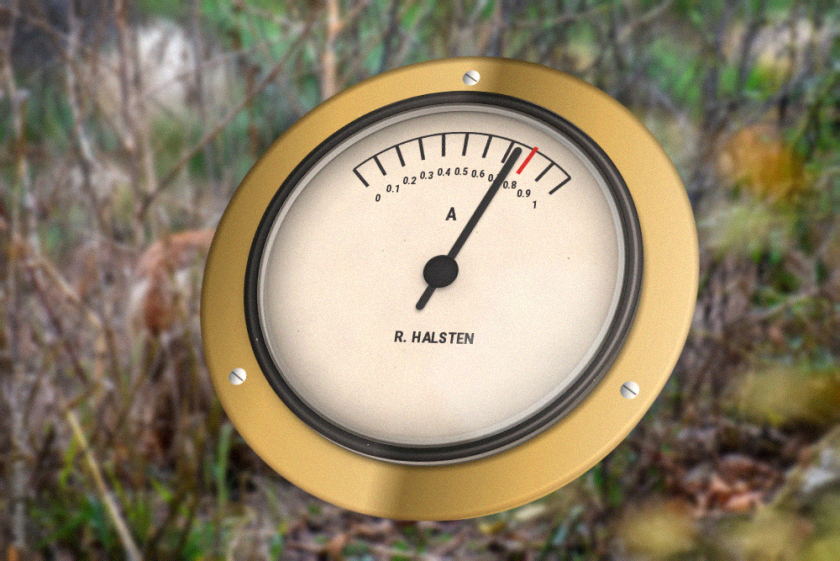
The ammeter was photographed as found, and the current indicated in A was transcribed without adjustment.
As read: 0.75 A
